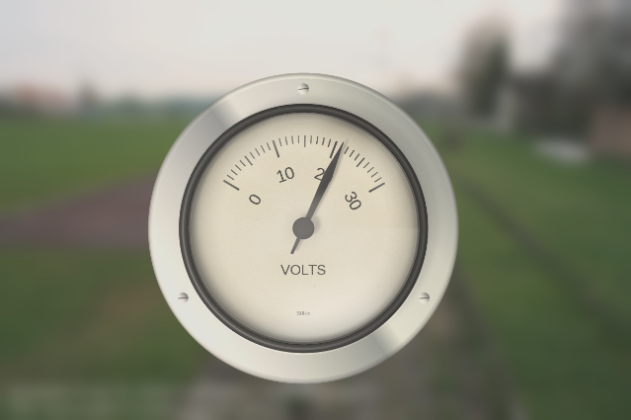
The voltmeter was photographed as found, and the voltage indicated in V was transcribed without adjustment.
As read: 21 V
